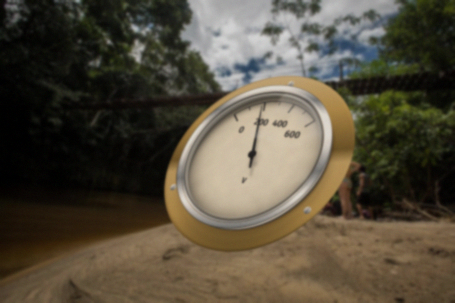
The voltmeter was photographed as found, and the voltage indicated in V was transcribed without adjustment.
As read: 200 V
